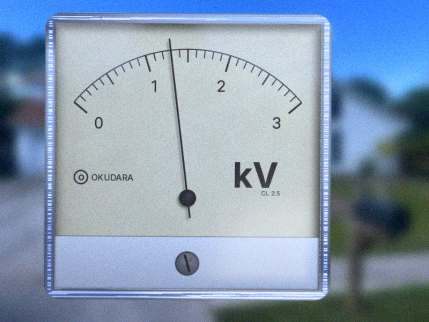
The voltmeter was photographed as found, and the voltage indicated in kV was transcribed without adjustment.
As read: 1.3 kV
